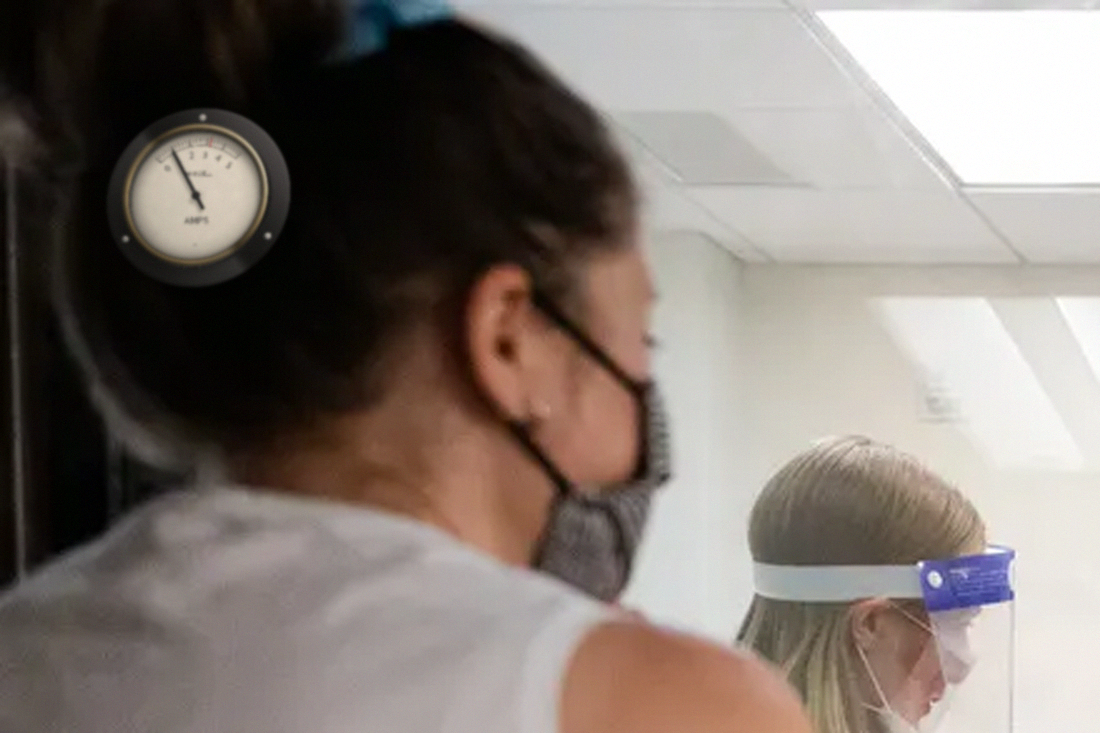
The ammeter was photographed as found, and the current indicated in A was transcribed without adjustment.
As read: 1 A
